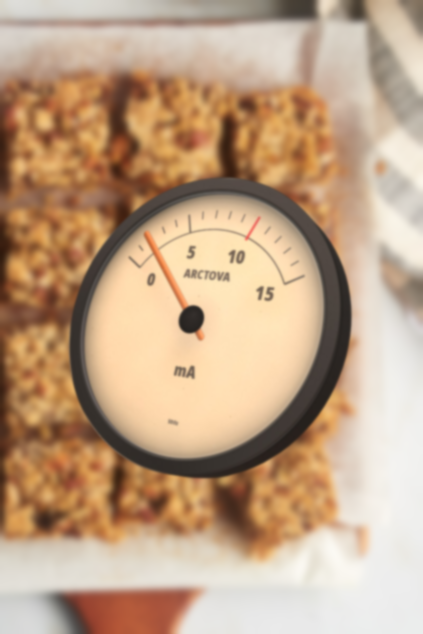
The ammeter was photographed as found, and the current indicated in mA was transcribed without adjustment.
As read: 2 mA
